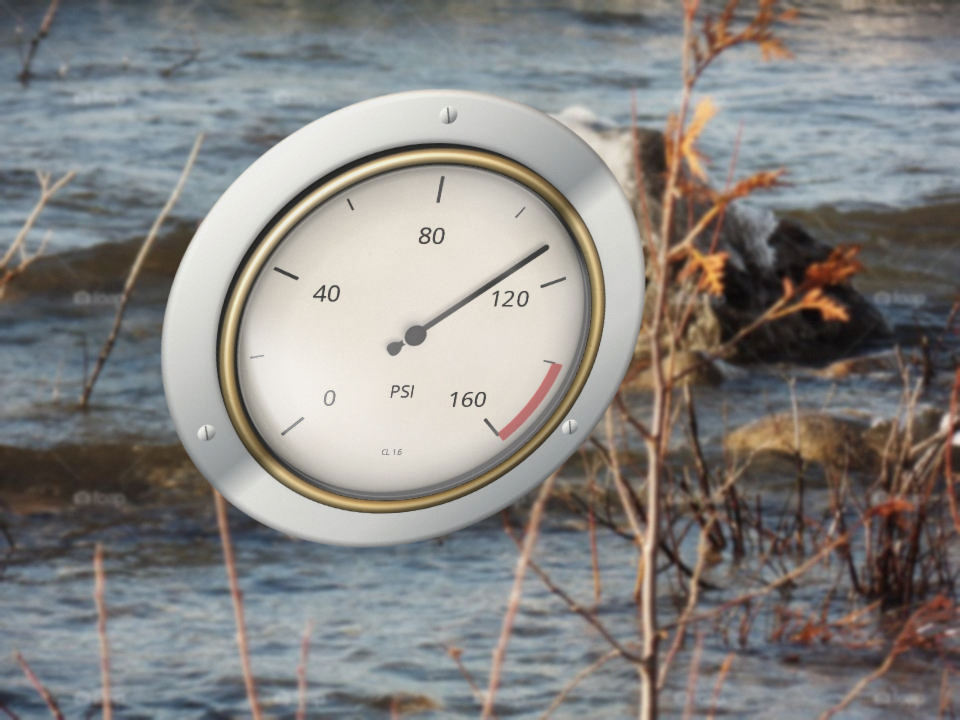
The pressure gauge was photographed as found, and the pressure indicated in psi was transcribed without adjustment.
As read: 110 psi
